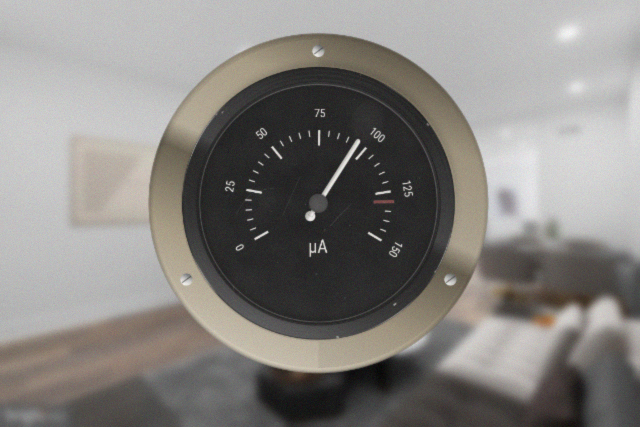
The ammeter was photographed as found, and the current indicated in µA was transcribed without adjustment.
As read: 95 µA
